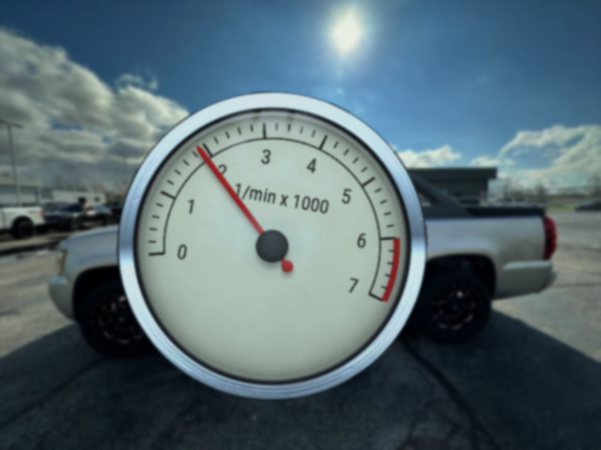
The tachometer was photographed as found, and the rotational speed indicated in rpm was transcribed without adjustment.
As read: 1900 rpm
